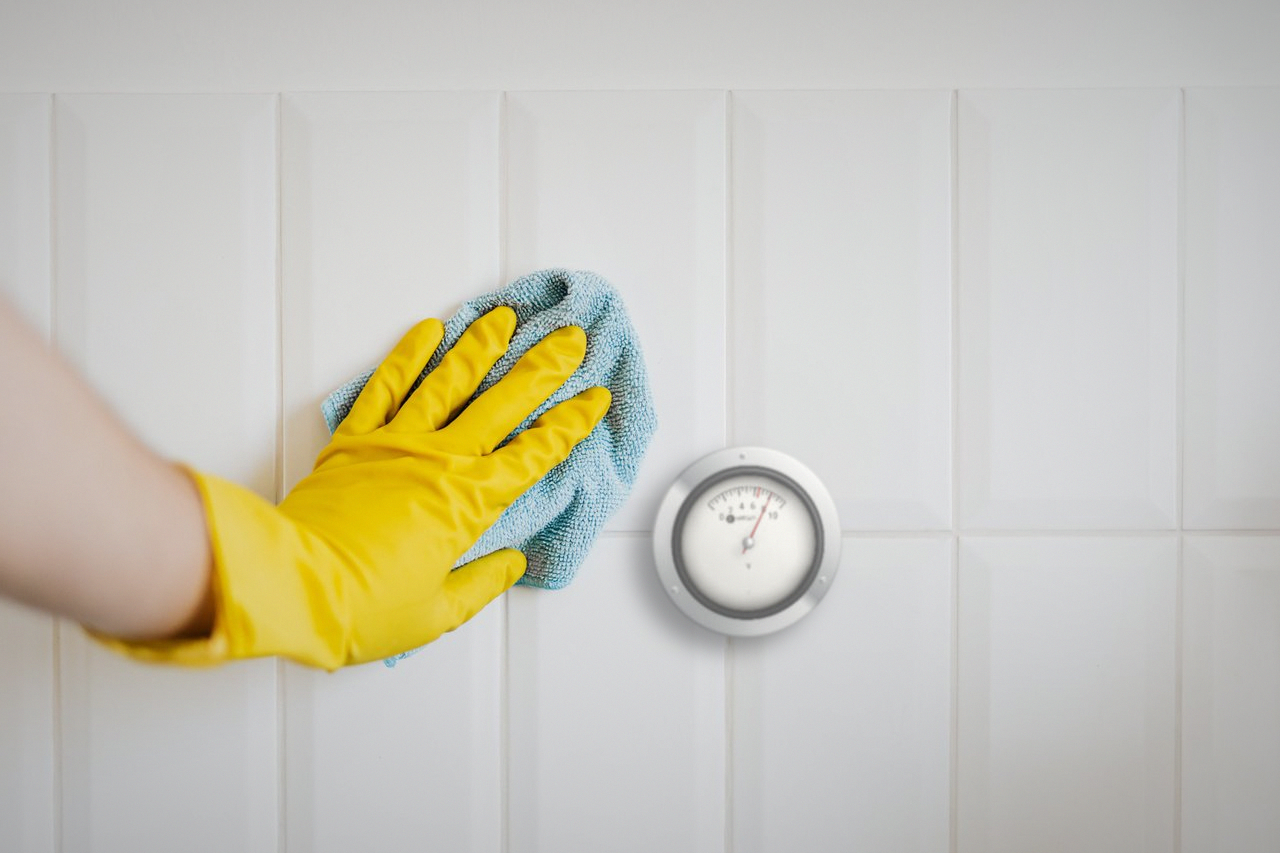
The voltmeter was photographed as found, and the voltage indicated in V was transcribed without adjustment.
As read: 8 V
